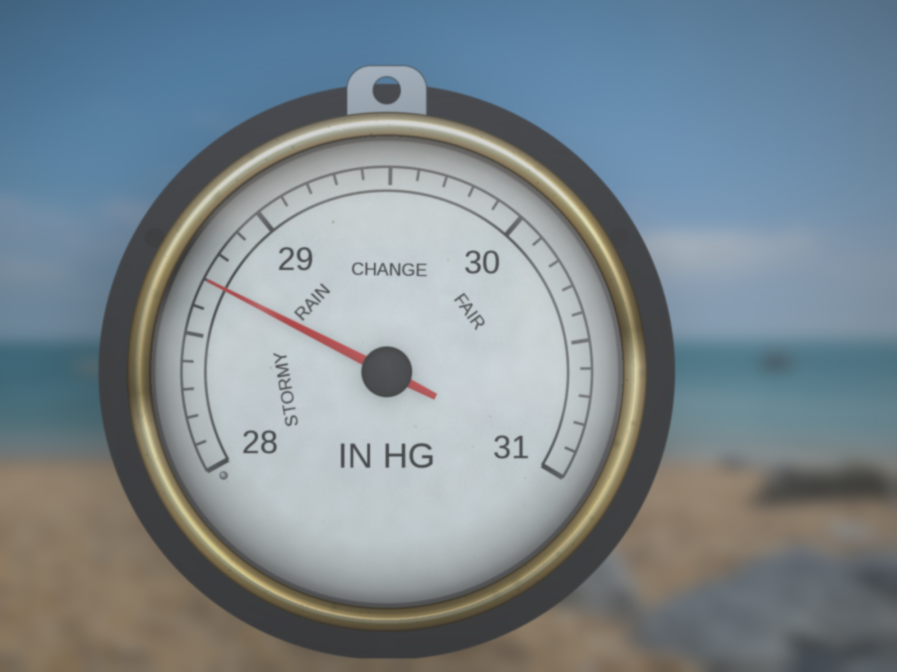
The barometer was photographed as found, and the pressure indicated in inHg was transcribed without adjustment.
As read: 28.7 inHg
